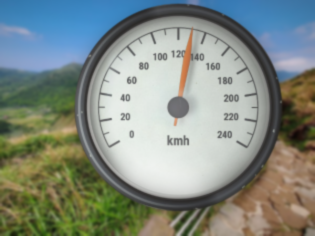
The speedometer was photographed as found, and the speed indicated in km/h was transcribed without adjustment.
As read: 130 km/h
